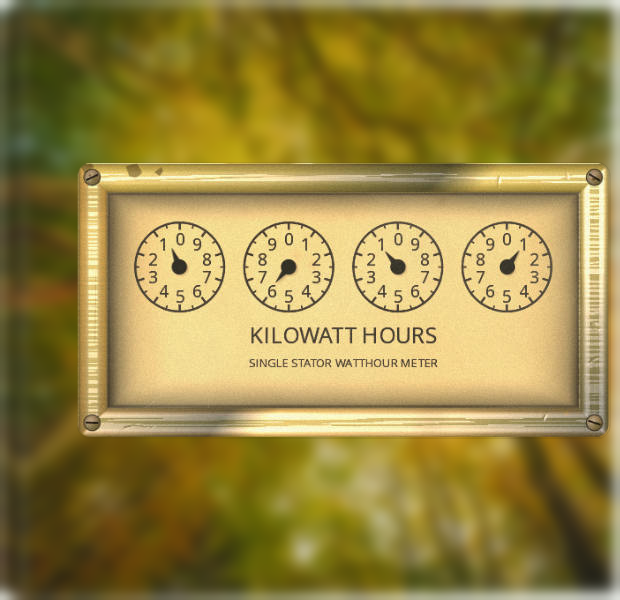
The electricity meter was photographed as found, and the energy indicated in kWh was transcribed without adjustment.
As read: 611 kWh
